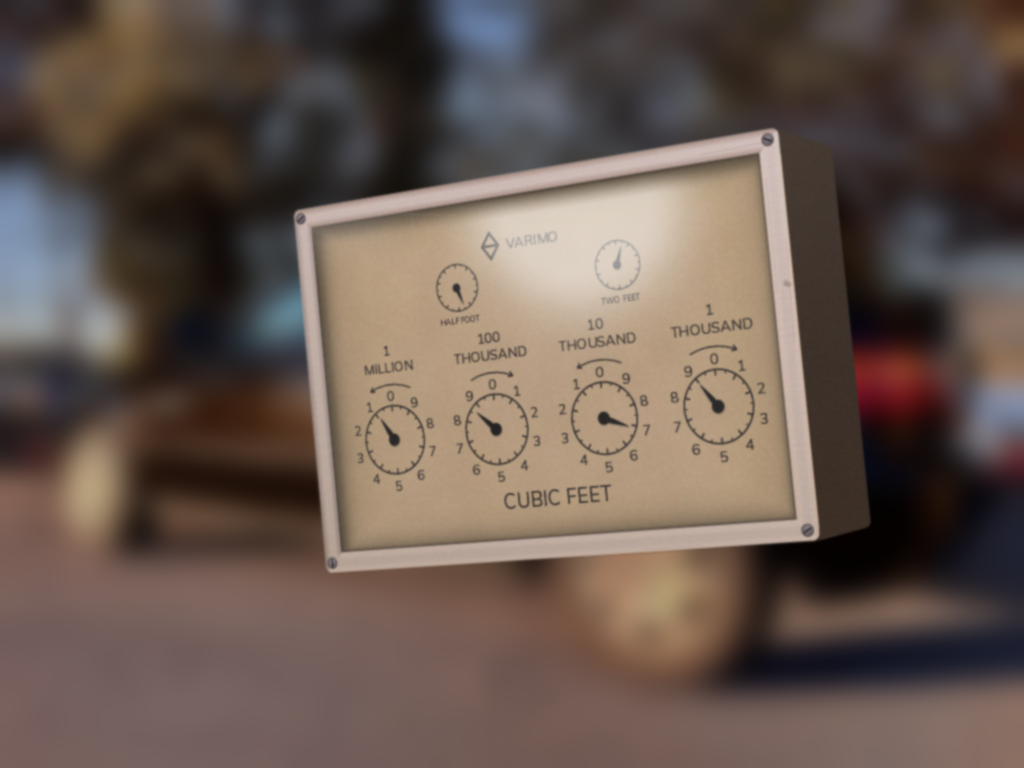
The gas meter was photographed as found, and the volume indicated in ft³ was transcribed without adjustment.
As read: 86900 ft³
